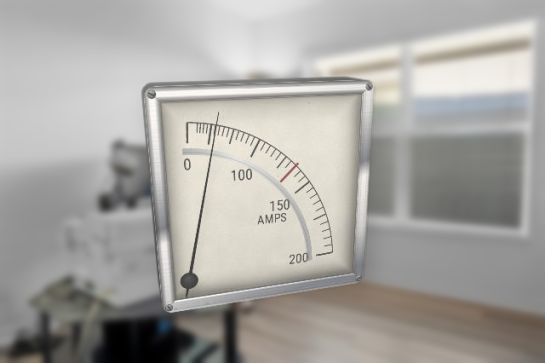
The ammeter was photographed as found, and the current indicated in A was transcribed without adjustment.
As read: 55 A
